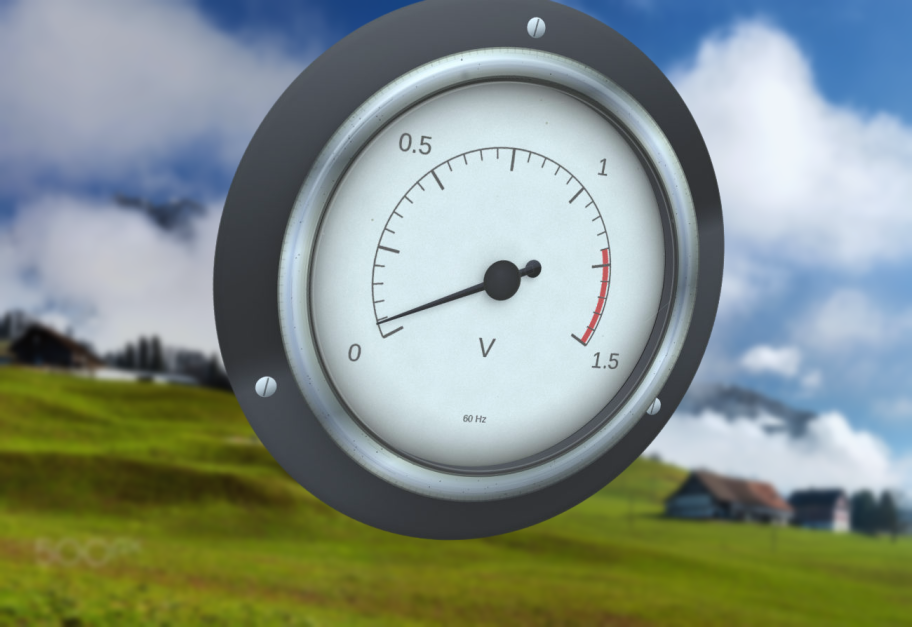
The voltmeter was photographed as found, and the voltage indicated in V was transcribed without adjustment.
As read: 0.05 V
